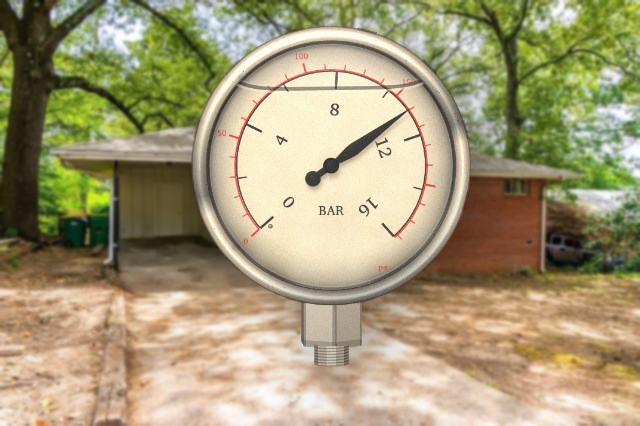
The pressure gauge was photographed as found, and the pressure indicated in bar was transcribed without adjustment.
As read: 11 bar
